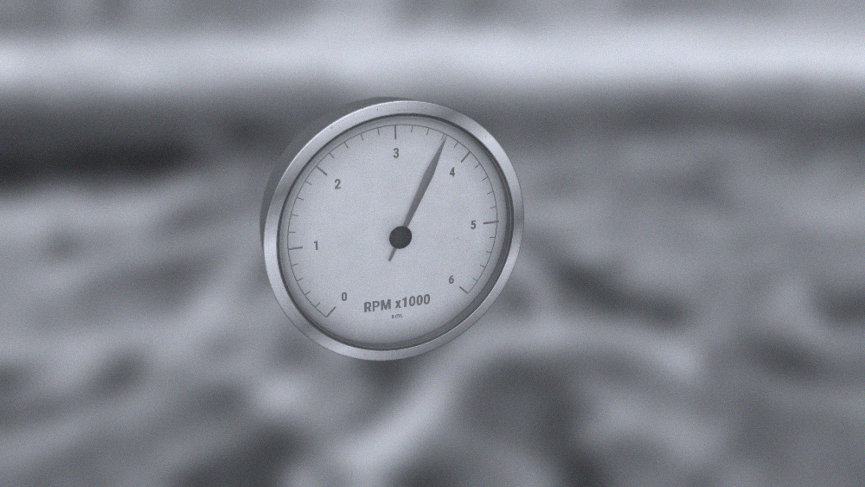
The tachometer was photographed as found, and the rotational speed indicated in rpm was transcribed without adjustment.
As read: 3600 rpm
